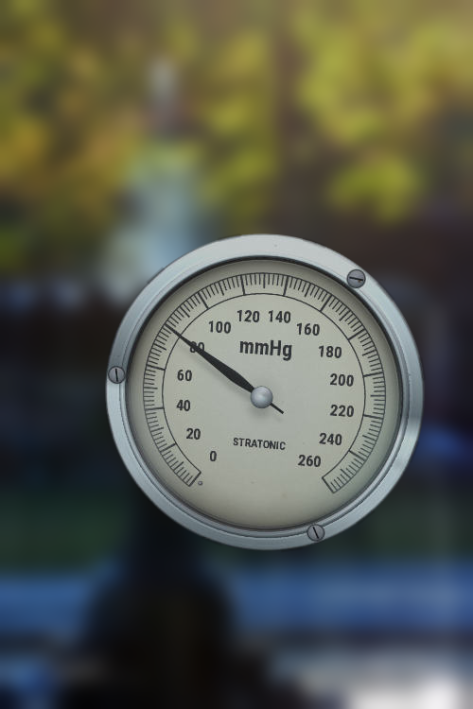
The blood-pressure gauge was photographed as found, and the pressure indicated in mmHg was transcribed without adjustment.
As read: 80 mmHg
